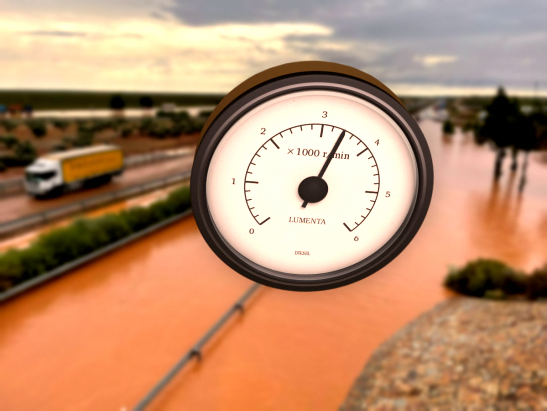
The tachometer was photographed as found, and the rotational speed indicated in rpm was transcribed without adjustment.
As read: 3400 rpm
